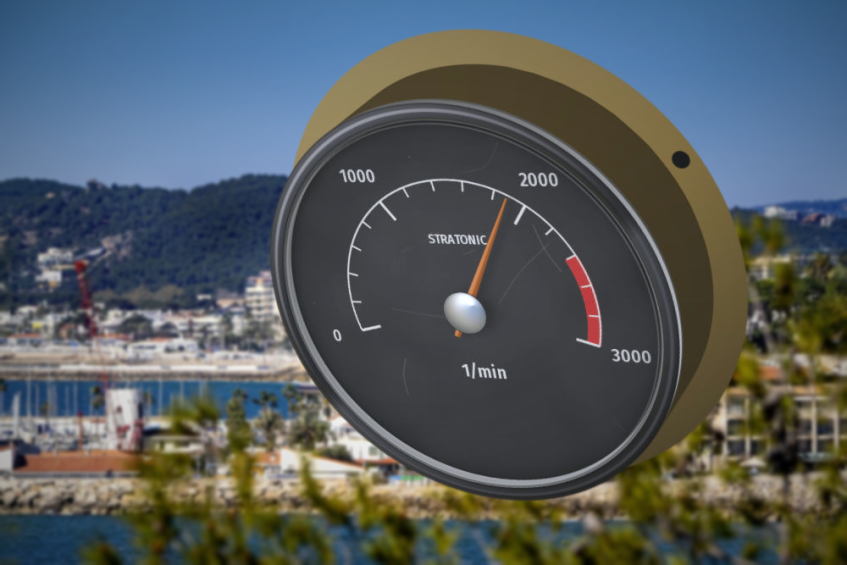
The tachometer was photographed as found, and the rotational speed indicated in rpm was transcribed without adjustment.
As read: 1900 rpm
